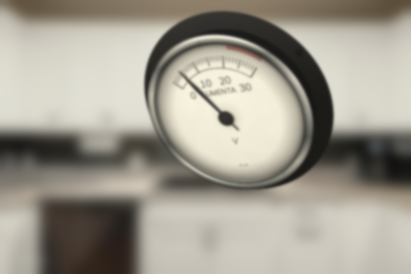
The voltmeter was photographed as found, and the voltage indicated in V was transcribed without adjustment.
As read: 5 V
